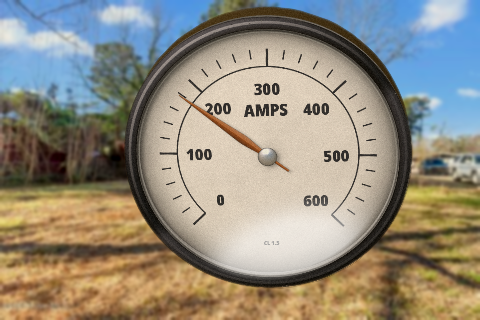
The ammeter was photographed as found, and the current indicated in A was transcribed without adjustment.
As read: 180 A
